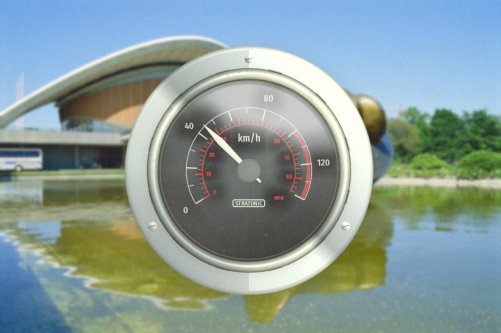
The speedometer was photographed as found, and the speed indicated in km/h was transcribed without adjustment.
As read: 45 km/h
